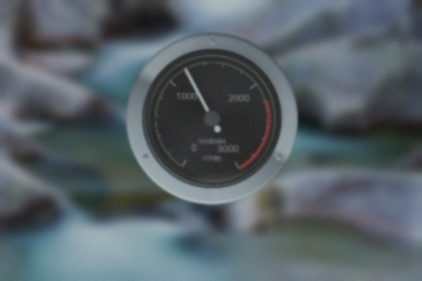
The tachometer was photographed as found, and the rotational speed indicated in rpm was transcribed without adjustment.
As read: 1200 rpm
